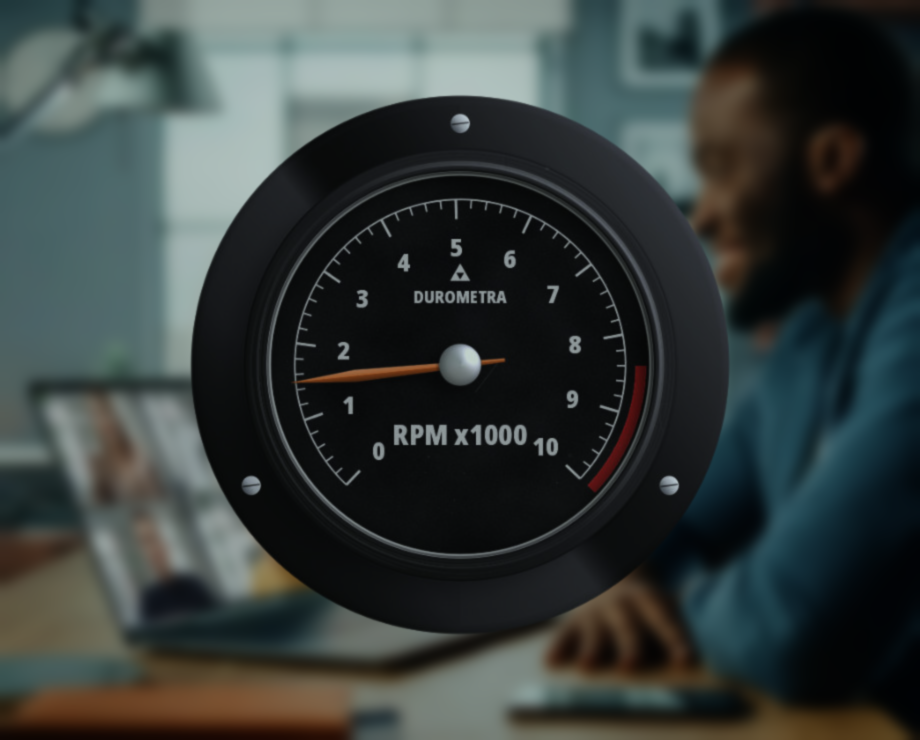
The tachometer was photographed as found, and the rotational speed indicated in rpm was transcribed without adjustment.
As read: 1500 rpm
